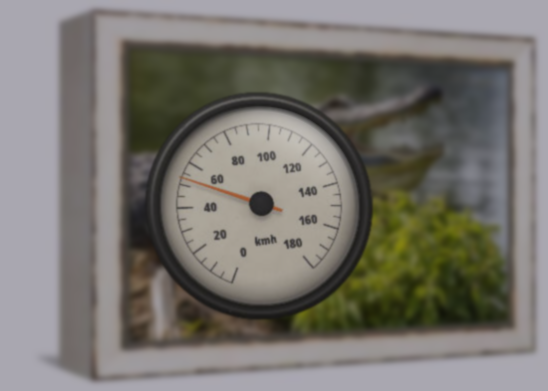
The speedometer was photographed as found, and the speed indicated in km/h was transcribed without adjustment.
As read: 52.5 km/h
